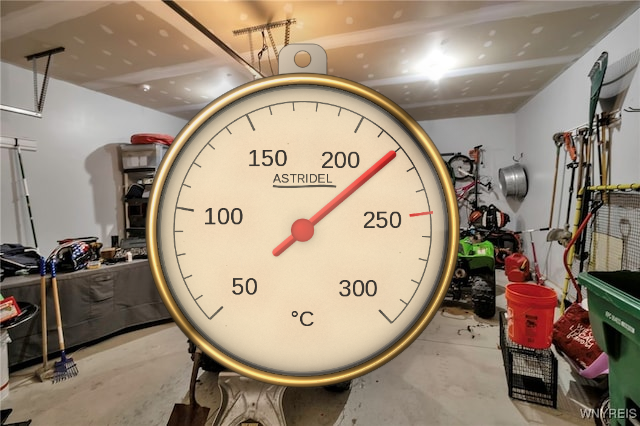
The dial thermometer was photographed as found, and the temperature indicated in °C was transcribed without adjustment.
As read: 220 °C
